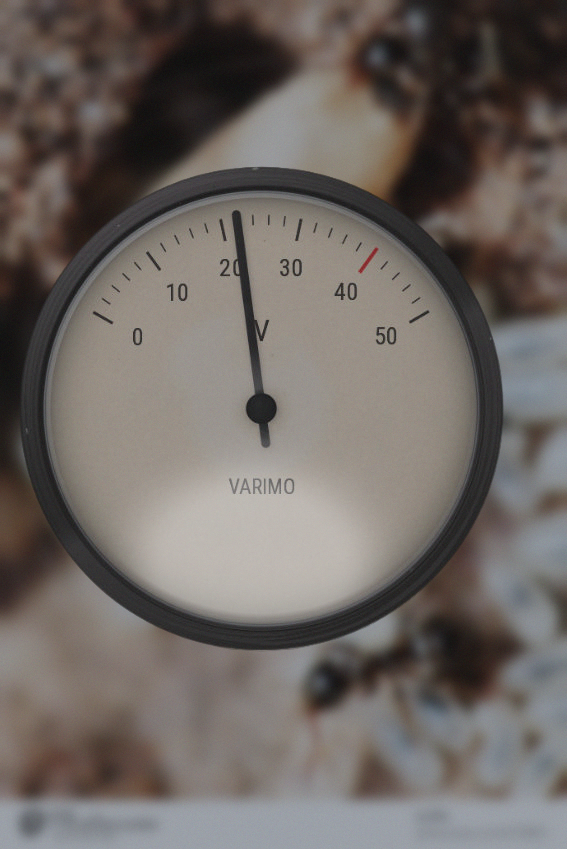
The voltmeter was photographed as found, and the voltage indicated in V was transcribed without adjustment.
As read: 22 V
